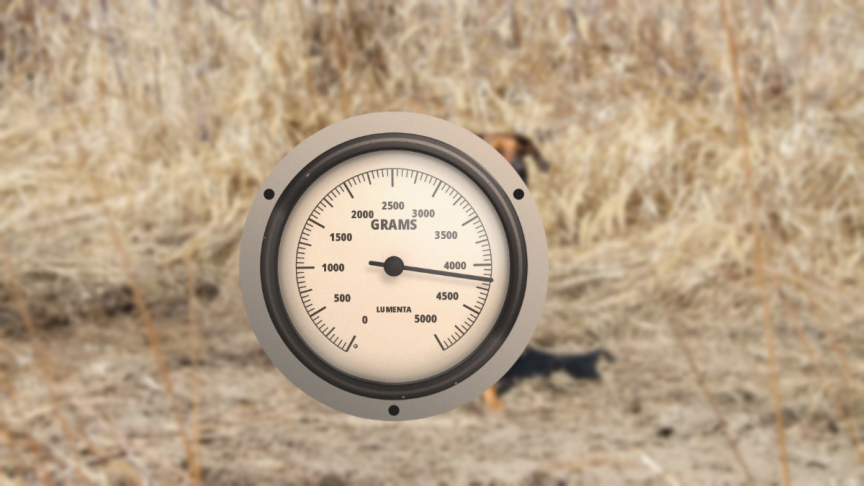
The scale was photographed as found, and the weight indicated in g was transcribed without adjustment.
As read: 4150 g
